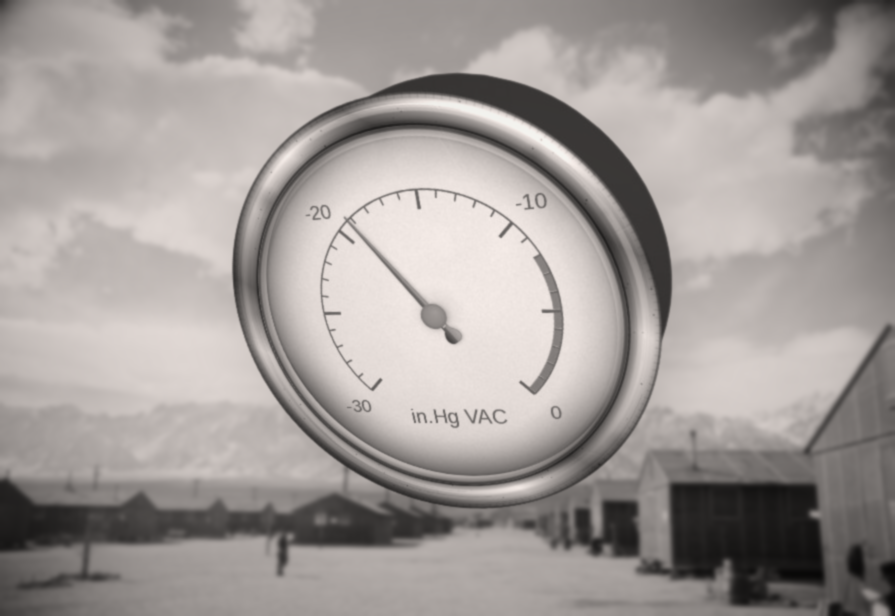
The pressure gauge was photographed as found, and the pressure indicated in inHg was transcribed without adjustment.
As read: -19 inHg
